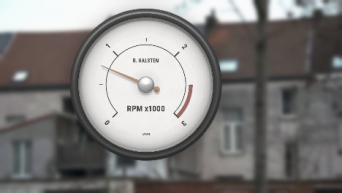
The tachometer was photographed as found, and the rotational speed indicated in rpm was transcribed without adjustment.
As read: 750 rpm
